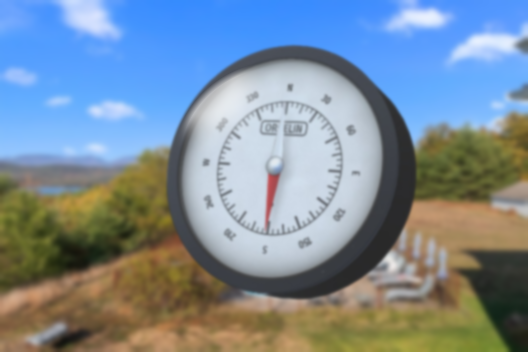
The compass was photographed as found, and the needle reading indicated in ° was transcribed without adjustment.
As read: 180 °
